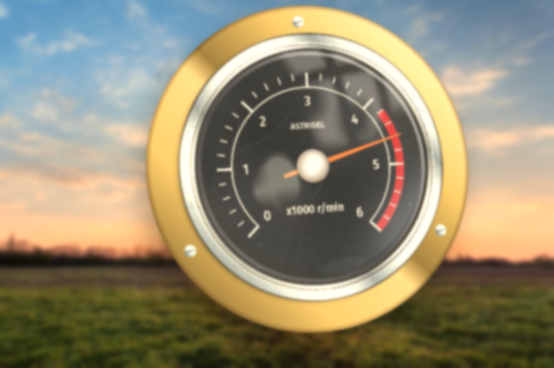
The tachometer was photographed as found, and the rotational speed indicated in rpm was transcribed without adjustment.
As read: 4600 rpm
